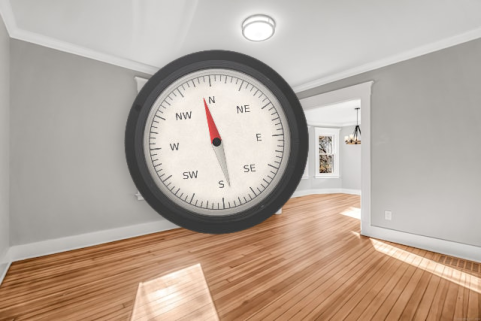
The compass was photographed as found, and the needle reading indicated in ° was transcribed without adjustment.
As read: 350 °
